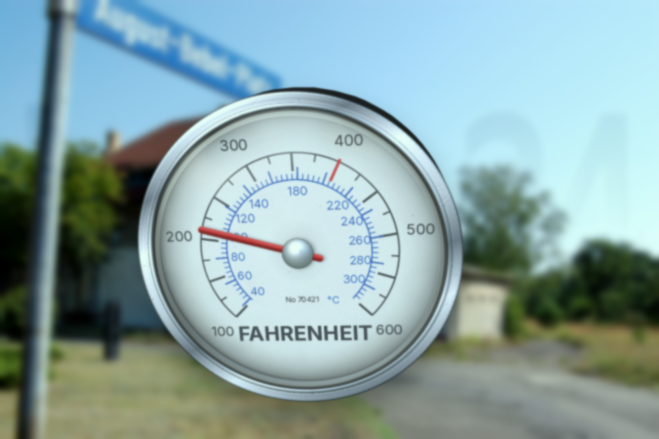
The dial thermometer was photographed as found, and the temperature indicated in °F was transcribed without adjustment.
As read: 212.5 °F
